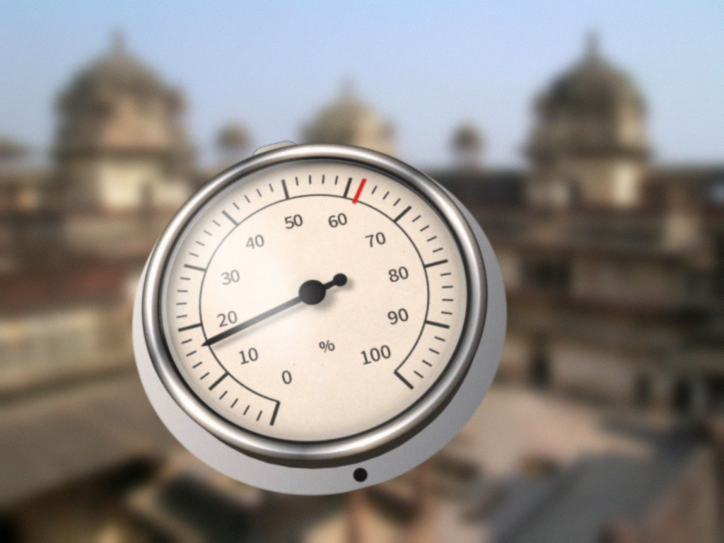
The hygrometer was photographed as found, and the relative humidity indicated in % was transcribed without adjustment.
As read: 16 %
